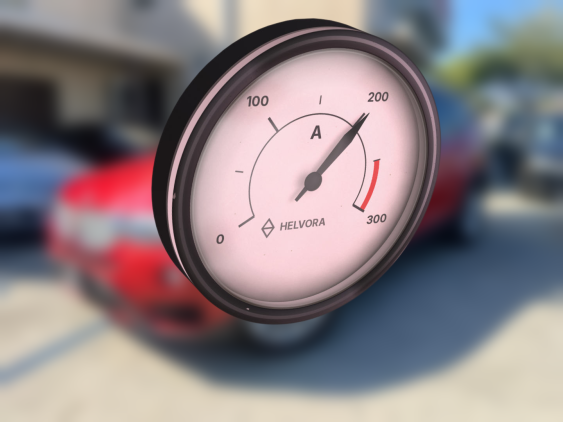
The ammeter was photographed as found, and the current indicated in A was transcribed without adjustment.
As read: 200 A
